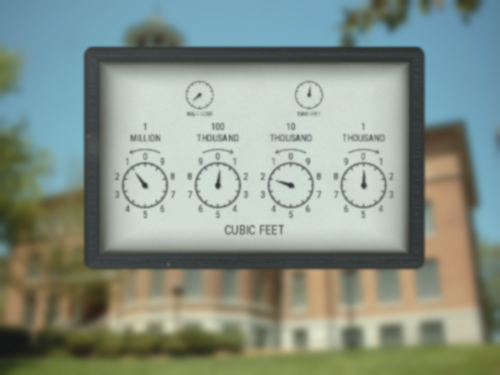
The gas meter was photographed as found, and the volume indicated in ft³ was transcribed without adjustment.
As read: 102000 ft³
